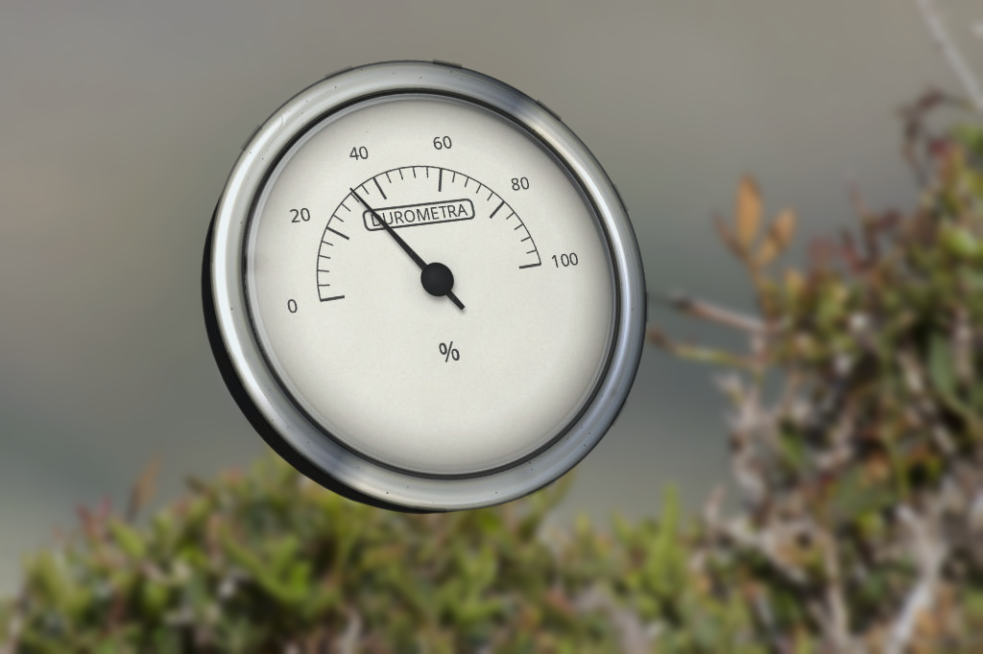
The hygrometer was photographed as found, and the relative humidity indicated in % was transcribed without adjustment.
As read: 32 %
